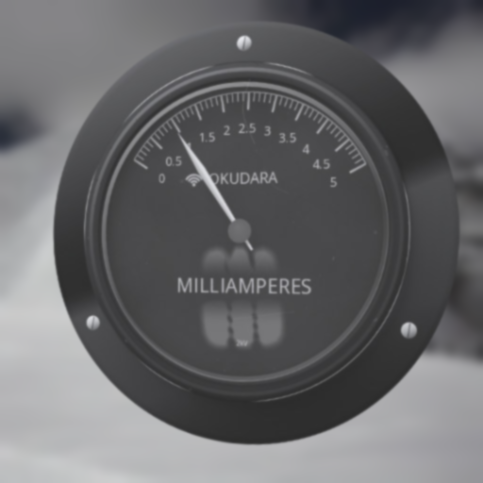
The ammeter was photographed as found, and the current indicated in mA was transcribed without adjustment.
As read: 1 mA
